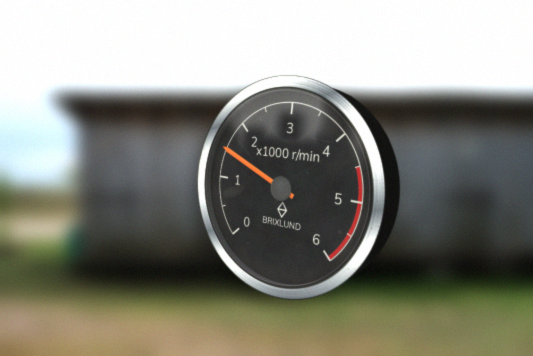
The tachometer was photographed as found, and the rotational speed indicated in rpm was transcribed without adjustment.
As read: 1500 rpm
